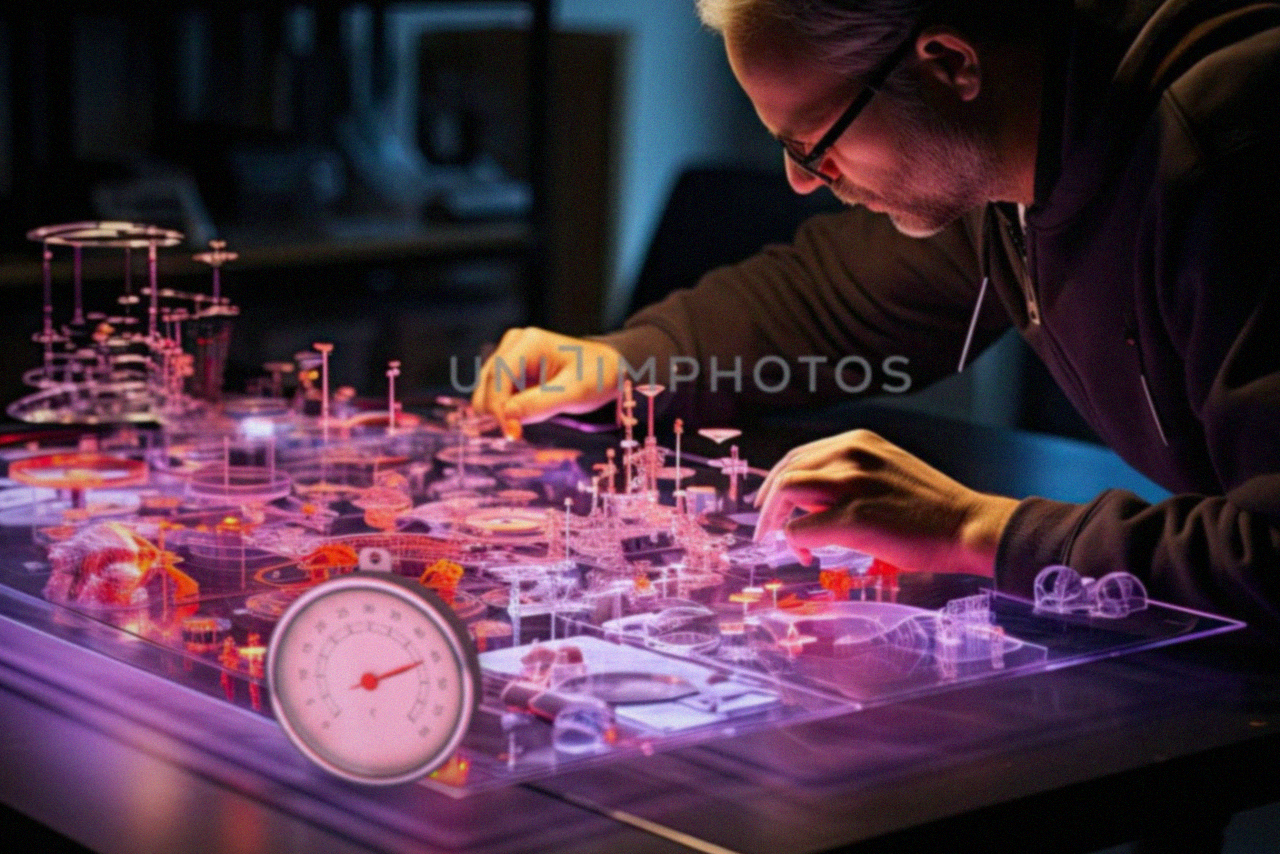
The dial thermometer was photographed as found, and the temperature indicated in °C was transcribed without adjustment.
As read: 45 °C
